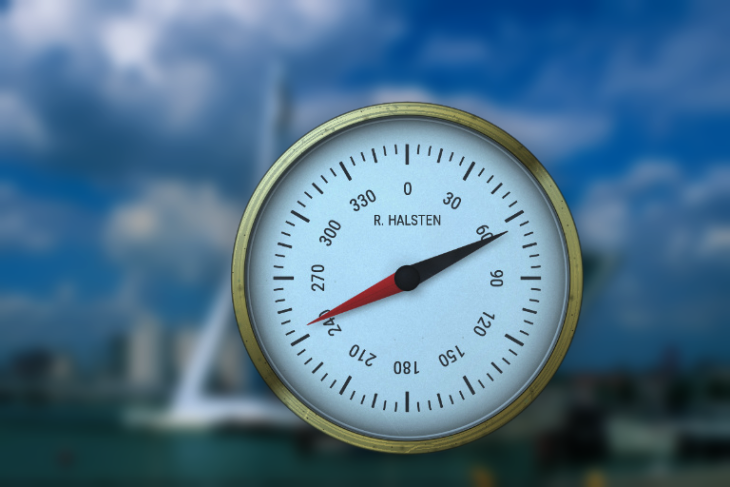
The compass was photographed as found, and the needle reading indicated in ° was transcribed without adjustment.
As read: 245 °
